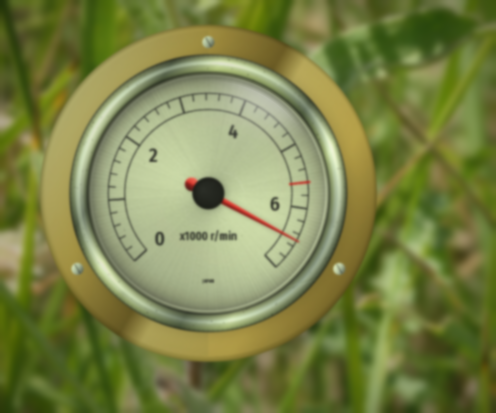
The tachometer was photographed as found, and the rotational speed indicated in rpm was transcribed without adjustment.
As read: 6500 rpm
